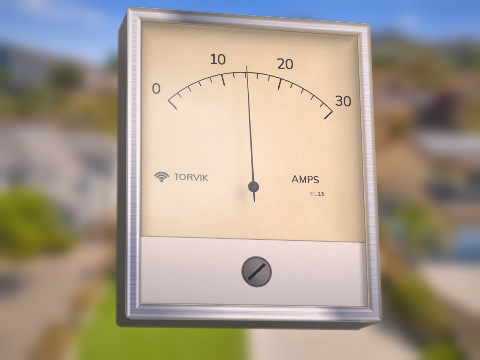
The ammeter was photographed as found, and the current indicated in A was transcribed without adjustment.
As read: 14 A
